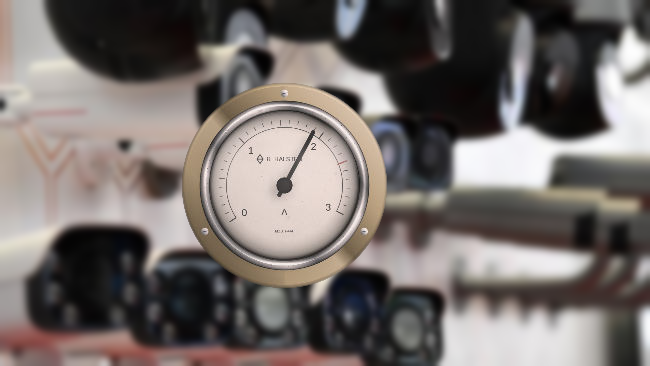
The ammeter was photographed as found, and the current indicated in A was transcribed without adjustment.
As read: 1.9 A
